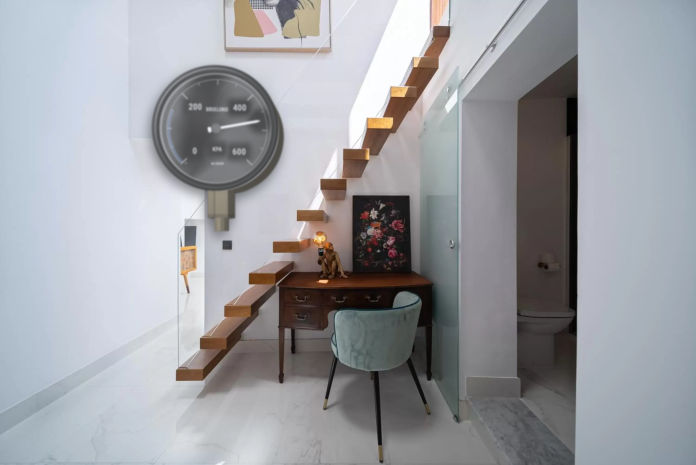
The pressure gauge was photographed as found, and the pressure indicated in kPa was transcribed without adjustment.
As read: 475 kPa
